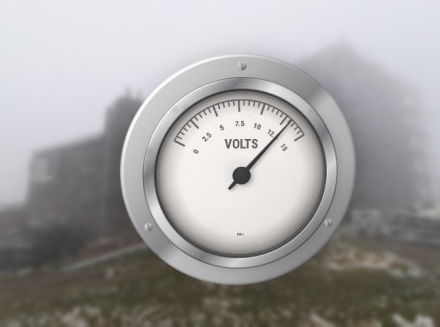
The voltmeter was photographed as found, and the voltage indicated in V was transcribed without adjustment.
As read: 13 V
